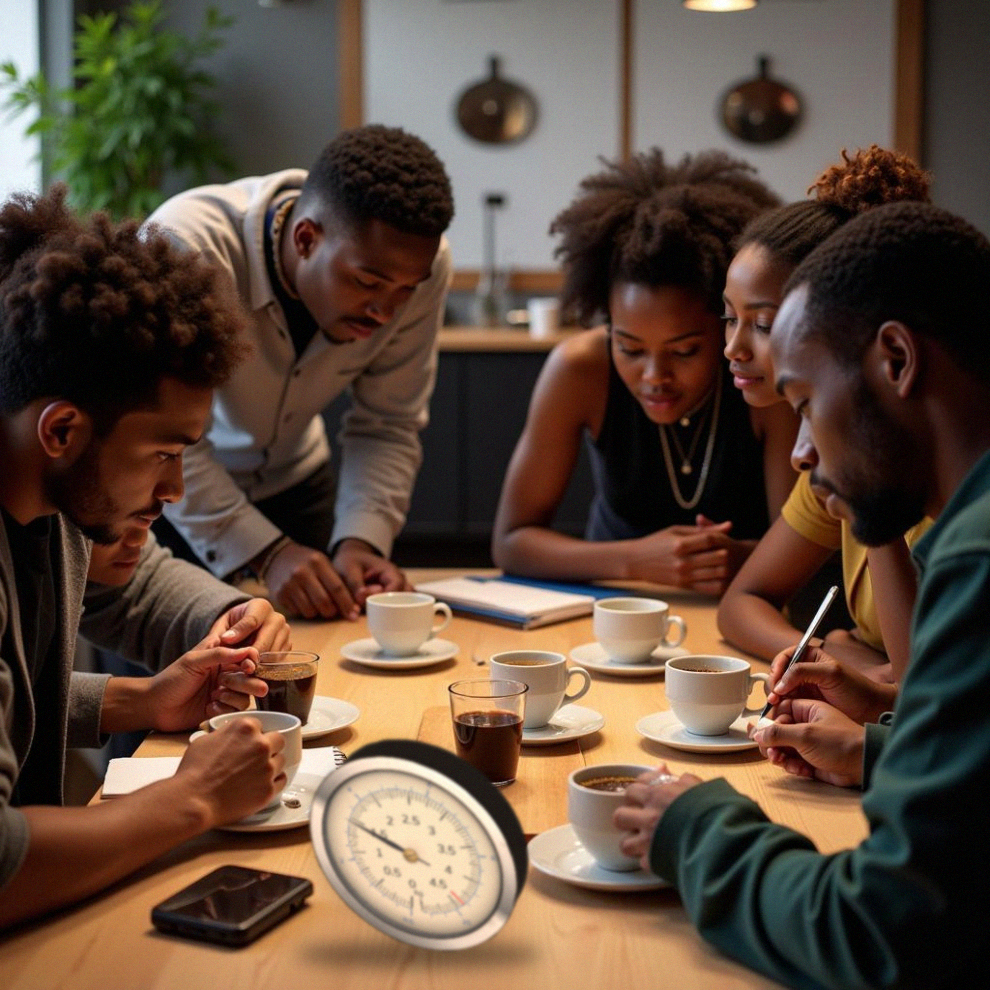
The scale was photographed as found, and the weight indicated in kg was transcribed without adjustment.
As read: 1.5 kg
